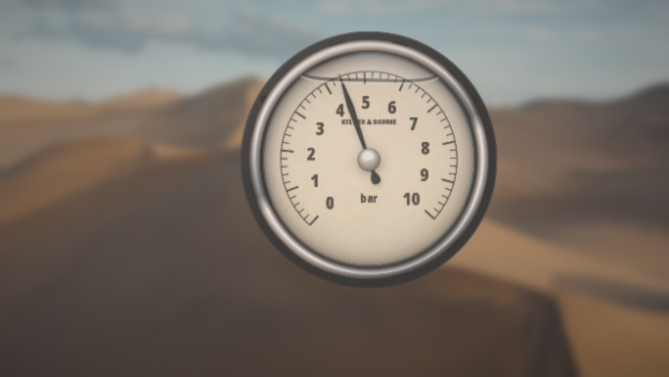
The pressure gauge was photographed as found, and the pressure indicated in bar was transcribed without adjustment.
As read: 4.4 bar
